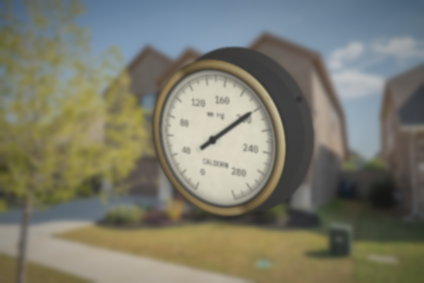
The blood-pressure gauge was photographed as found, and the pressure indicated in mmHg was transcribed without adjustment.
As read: 200 mmHg
